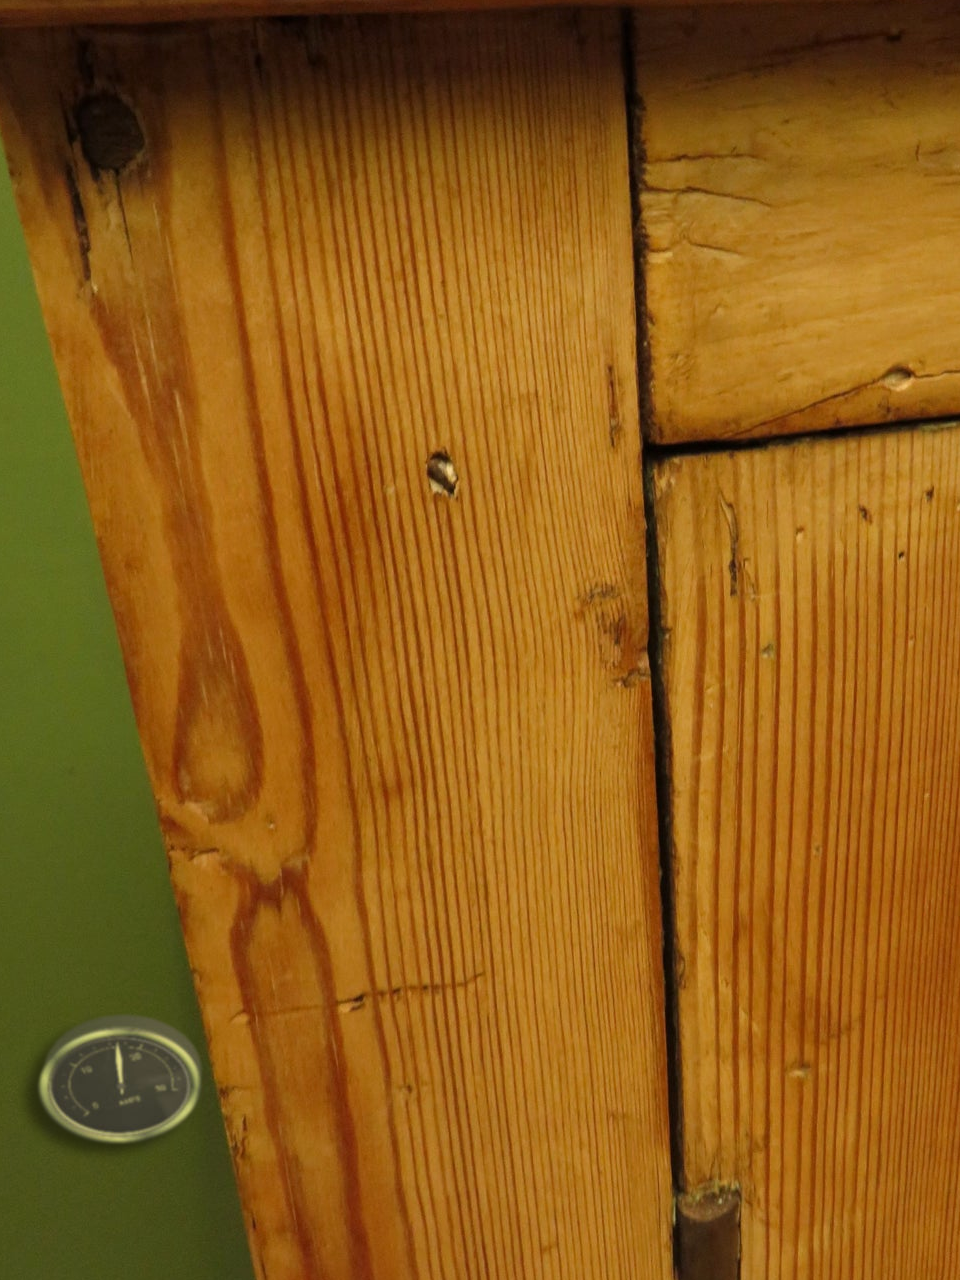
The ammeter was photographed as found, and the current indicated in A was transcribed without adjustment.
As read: 17 A
